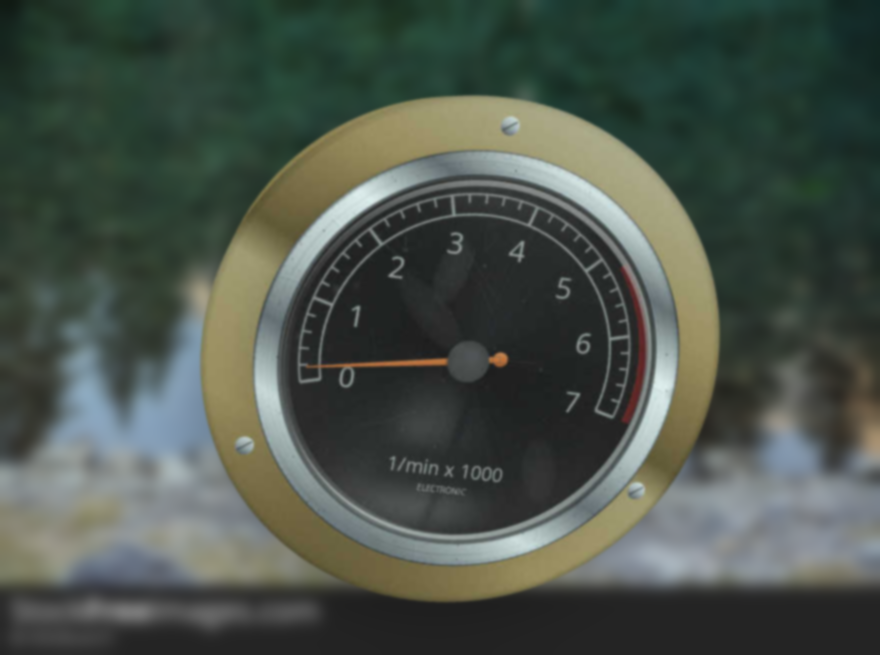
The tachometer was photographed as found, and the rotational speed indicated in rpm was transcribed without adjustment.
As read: 200 rpm
